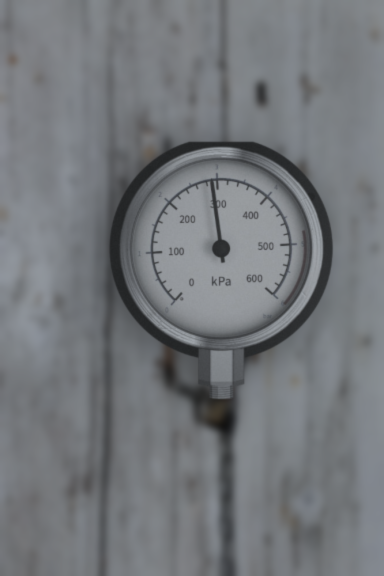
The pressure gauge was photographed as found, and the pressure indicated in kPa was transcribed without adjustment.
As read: 290 kPa
